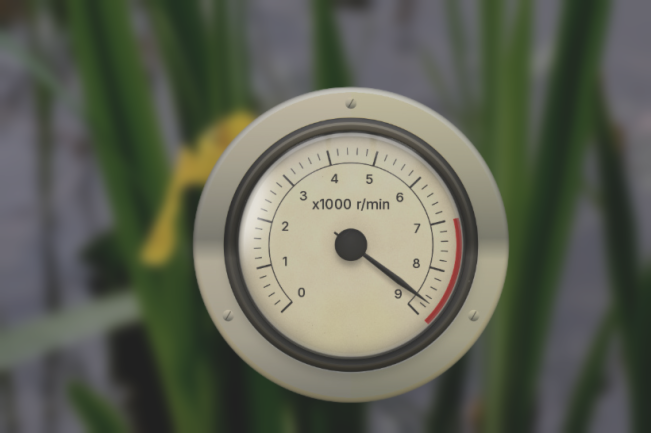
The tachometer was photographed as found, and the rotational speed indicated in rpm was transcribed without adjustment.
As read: 8700 rpm
